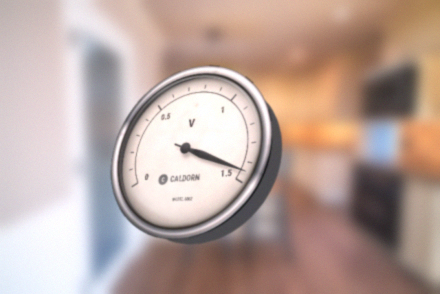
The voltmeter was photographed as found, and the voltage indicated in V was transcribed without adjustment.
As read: 1.45 V
